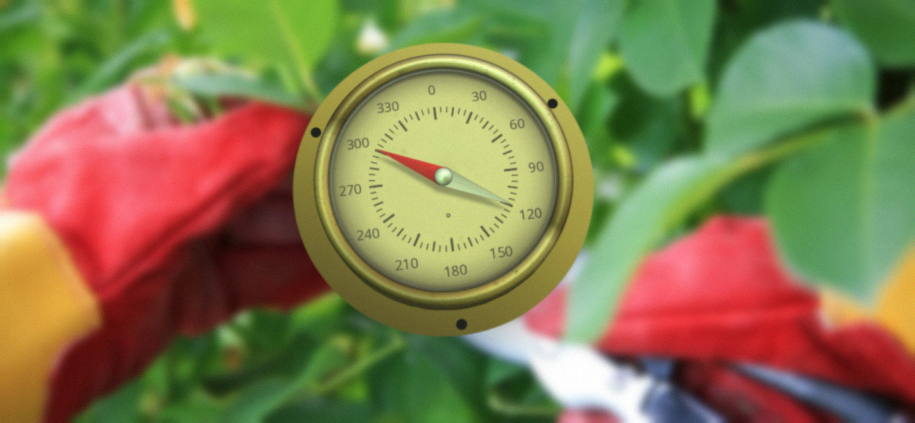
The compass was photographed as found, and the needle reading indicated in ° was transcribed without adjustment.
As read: 300 °
